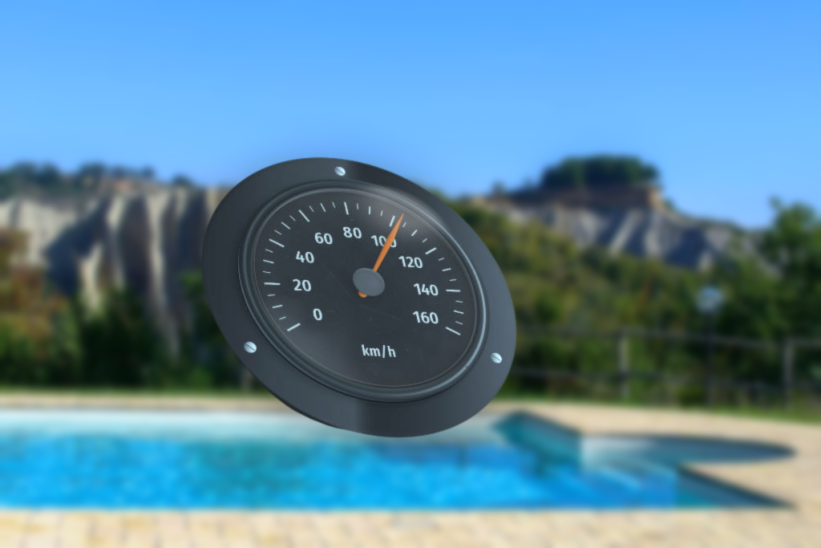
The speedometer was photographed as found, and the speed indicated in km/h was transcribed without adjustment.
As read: 102.5 km/h
